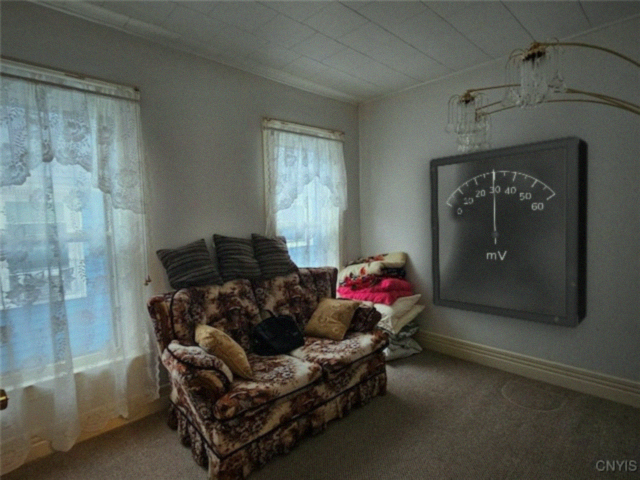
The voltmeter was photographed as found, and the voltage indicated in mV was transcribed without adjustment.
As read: 30 mV
